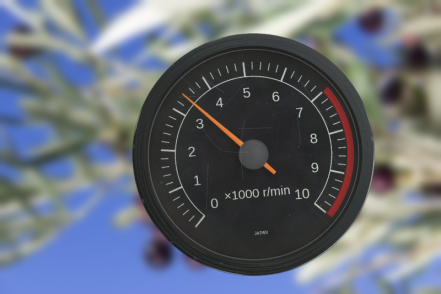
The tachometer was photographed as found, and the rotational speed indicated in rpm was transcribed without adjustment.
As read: 3400 rpm
